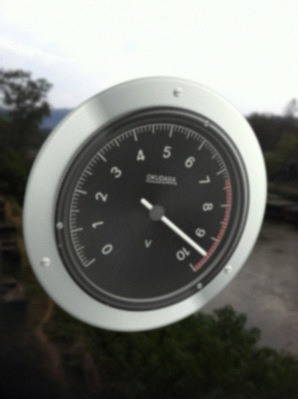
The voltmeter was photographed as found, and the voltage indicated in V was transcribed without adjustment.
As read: 9.5 V
